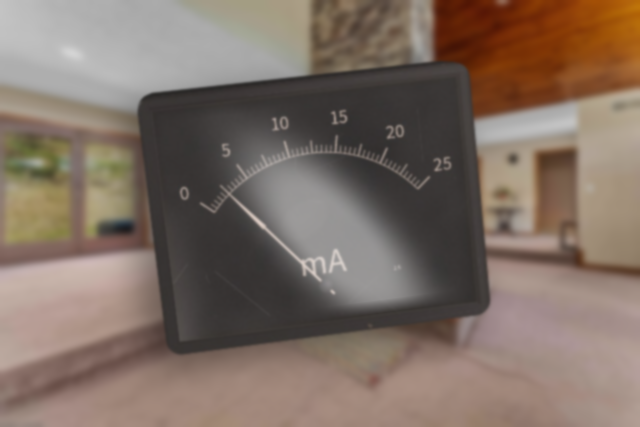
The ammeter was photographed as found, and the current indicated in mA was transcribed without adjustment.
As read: 2.5 mA
